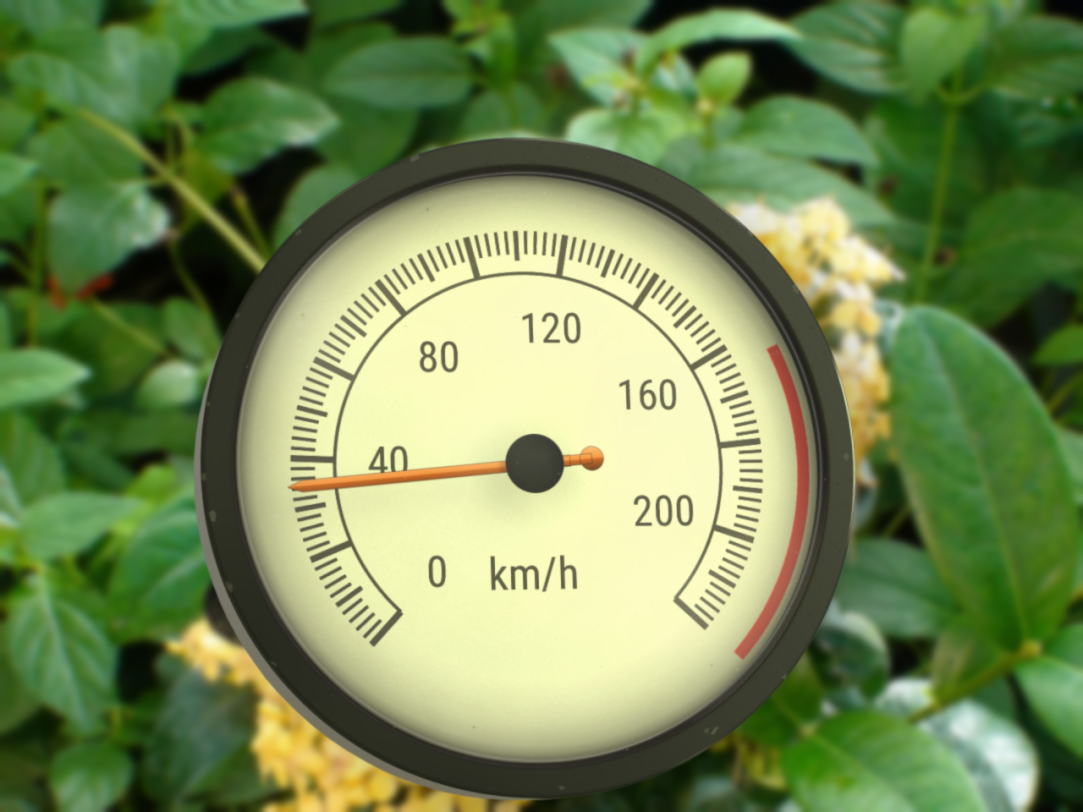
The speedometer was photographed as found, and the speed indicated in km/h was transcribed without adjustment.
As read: 34 km/h
